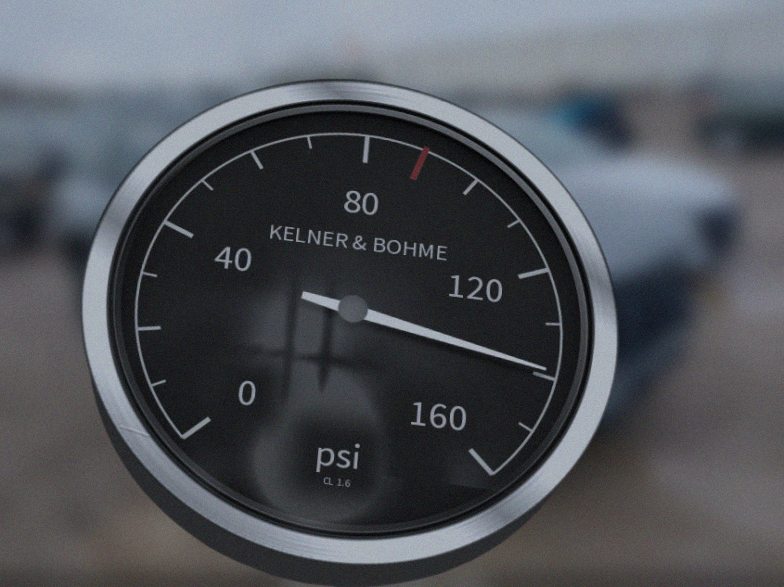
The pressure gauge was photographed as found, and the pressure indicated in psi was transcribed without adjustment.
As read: 140 psi
